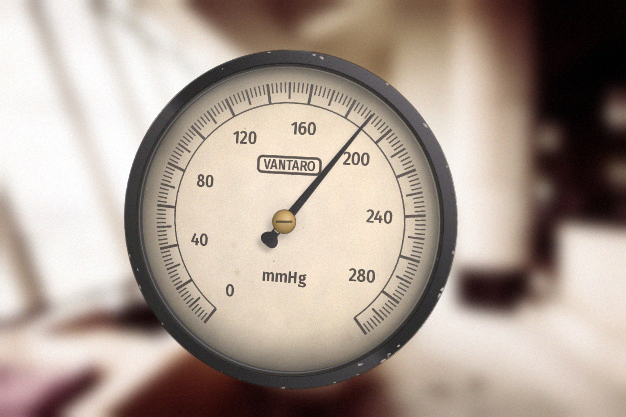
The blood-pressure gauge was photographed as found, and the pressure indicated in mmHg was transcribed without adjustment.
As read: 190 mmHg
